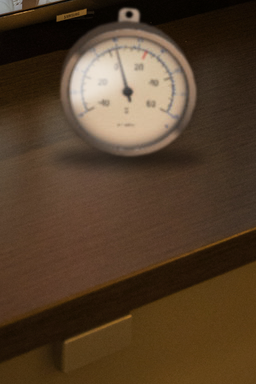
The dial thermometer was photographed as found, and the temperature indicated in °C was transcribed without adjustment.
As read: 4 °C
